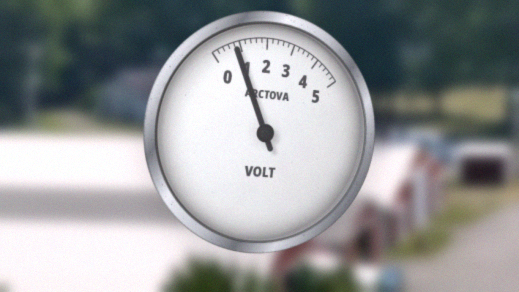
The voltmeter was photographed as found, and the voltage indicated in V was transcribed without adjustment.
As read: 0.8 V
